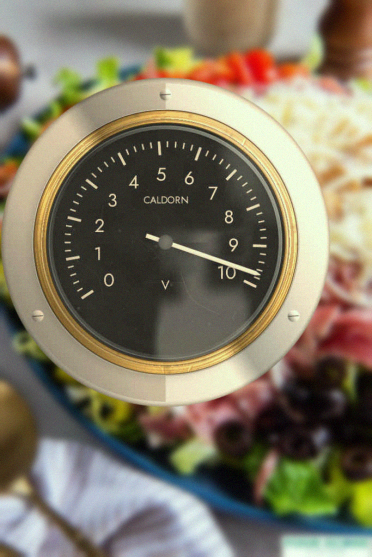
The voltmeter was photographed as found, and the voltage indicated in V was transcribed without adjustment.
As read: 9.7 V
